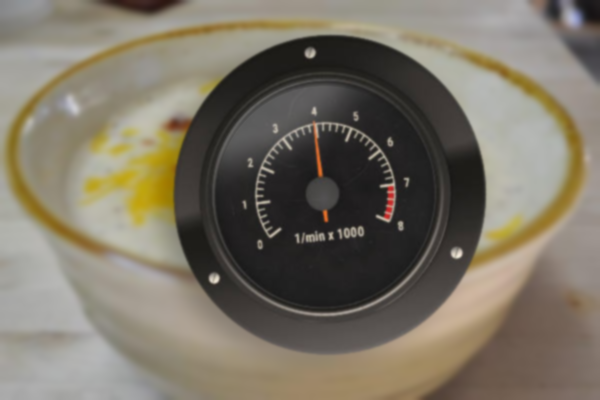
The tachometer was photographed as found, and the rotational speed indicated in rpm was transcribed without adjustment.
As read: 4000 rpm
